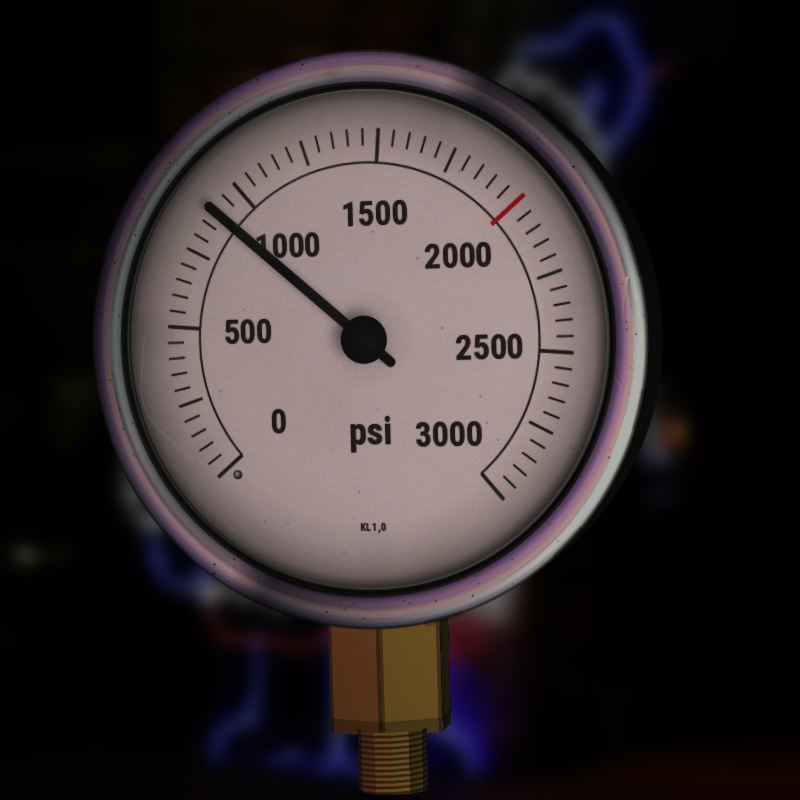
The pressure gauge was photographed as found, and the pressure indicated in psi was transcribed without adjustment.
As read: 900 psi
